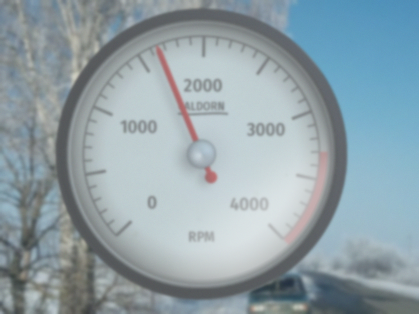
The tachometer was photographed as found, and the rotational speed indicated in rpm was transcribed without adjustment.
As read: 1650 rpm
